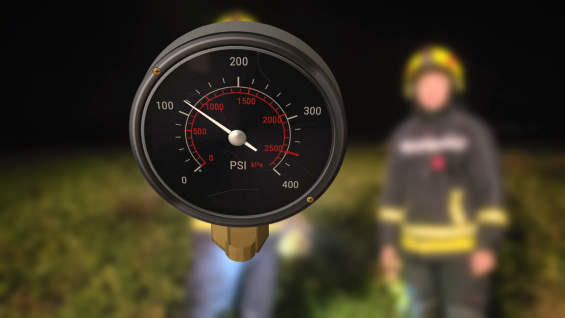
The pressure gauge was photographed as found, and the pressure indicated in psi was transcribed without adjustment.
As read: 120 psi
